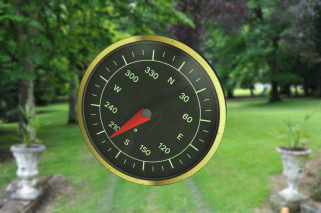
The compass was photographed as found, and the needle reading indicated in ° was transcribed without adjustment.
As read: 200 °
